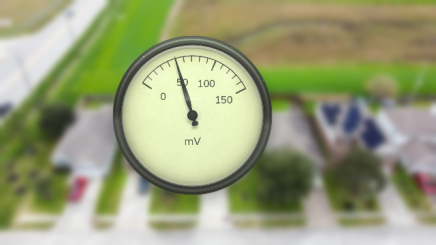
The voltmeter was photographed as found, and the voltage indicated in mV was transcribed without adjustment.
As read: 50 mV
